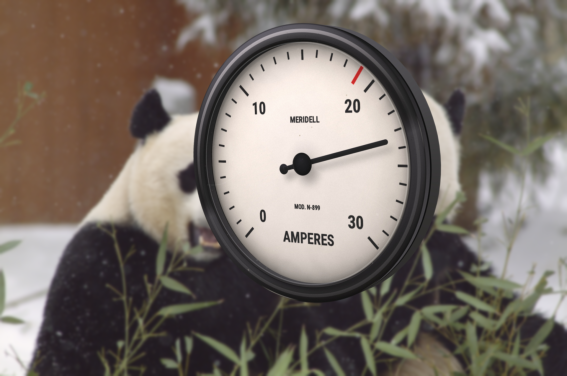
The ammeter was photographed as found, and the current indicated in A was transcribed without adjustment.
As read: 23.5 A
